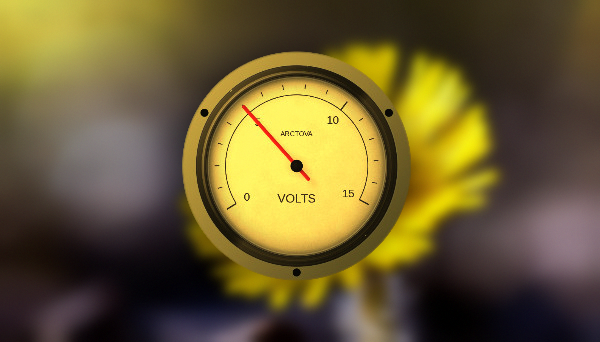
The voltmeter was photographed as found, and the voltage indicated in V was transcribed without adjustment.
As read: 5 V
